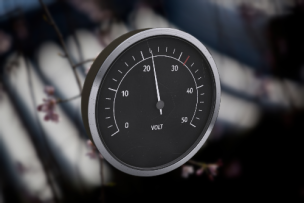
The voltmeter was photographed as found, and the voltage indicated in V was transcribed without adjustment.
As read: 22 V
